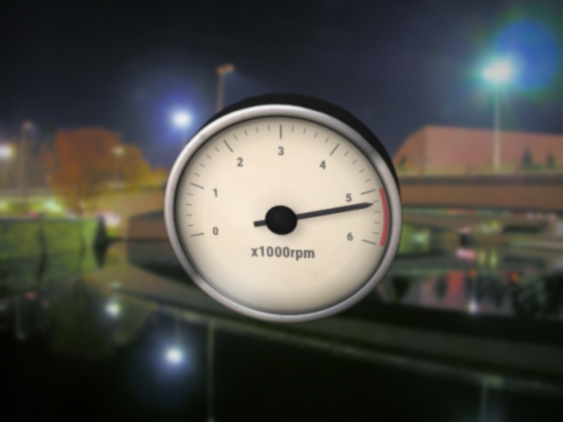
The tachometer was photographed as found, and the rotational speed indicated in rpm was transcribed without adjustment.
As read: 5200 rpm
